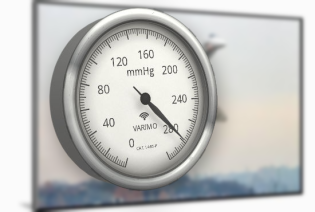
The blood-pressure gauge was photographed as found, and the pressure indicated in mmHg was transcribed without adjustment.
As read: 280 mmHg
